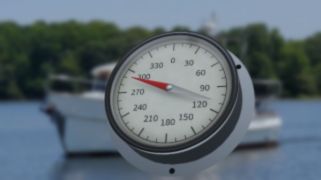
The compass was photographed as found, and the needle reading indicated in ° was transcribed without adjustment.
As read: 290 °
